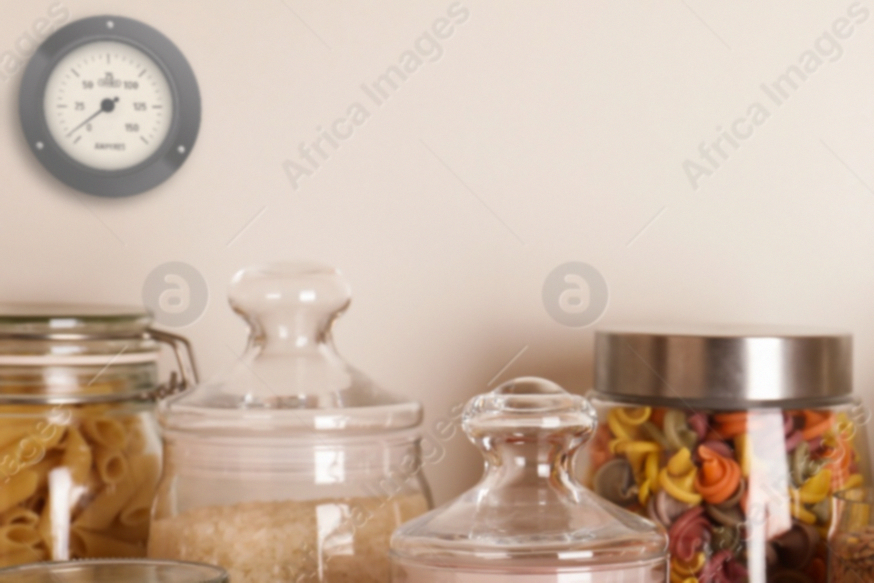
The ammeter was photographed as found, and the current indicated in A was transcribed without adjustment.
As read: 5 A
